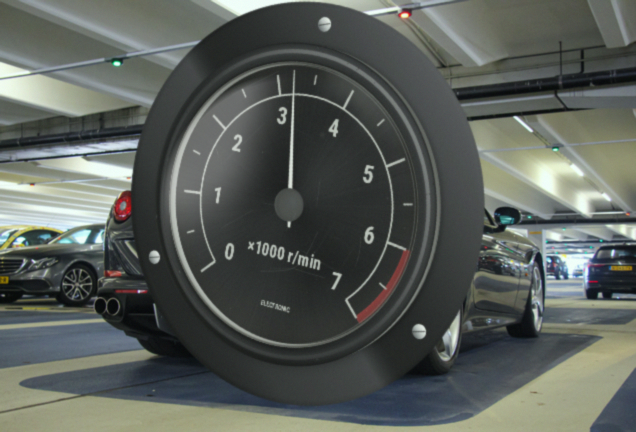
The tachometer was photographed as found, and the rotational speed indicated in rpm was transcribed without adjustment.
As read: 3250 rpm
